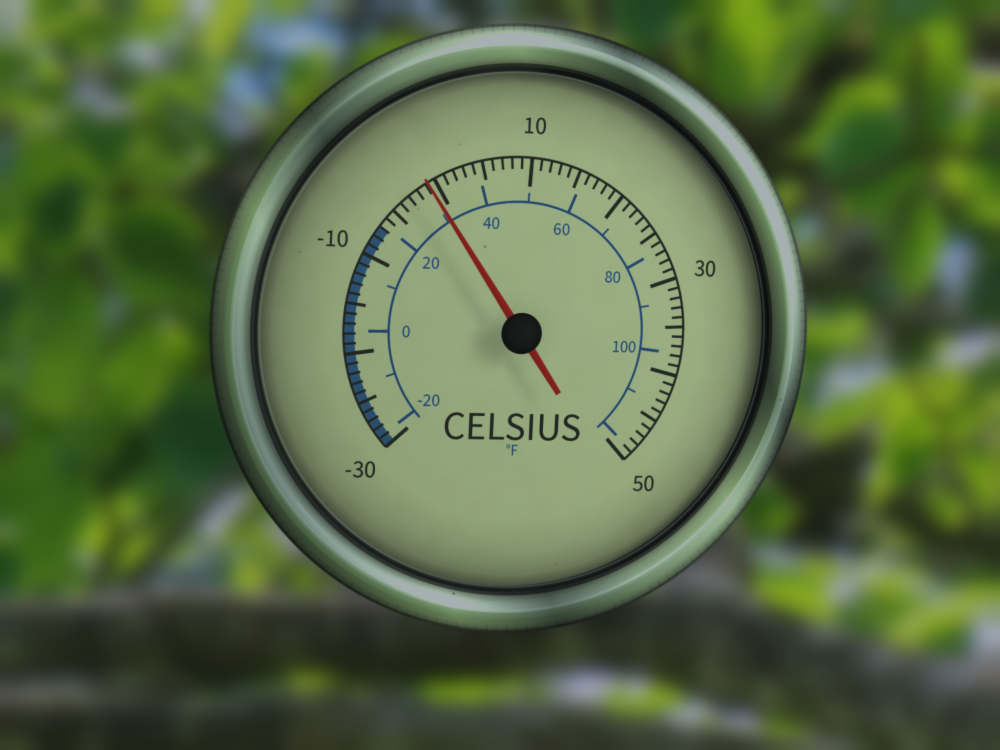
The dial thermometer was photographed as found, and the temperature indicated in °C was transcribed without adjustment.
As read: -1 °C
